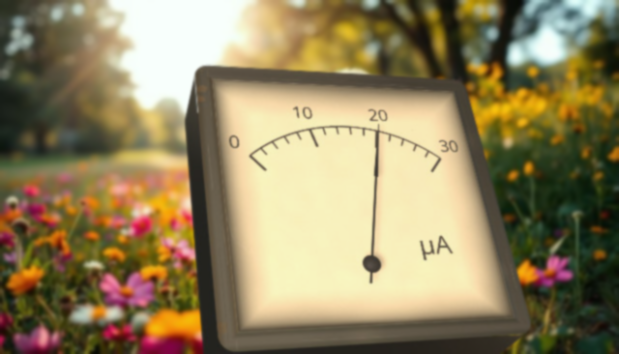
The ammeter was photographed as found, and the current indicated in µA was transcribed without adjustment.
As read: 20 µA
